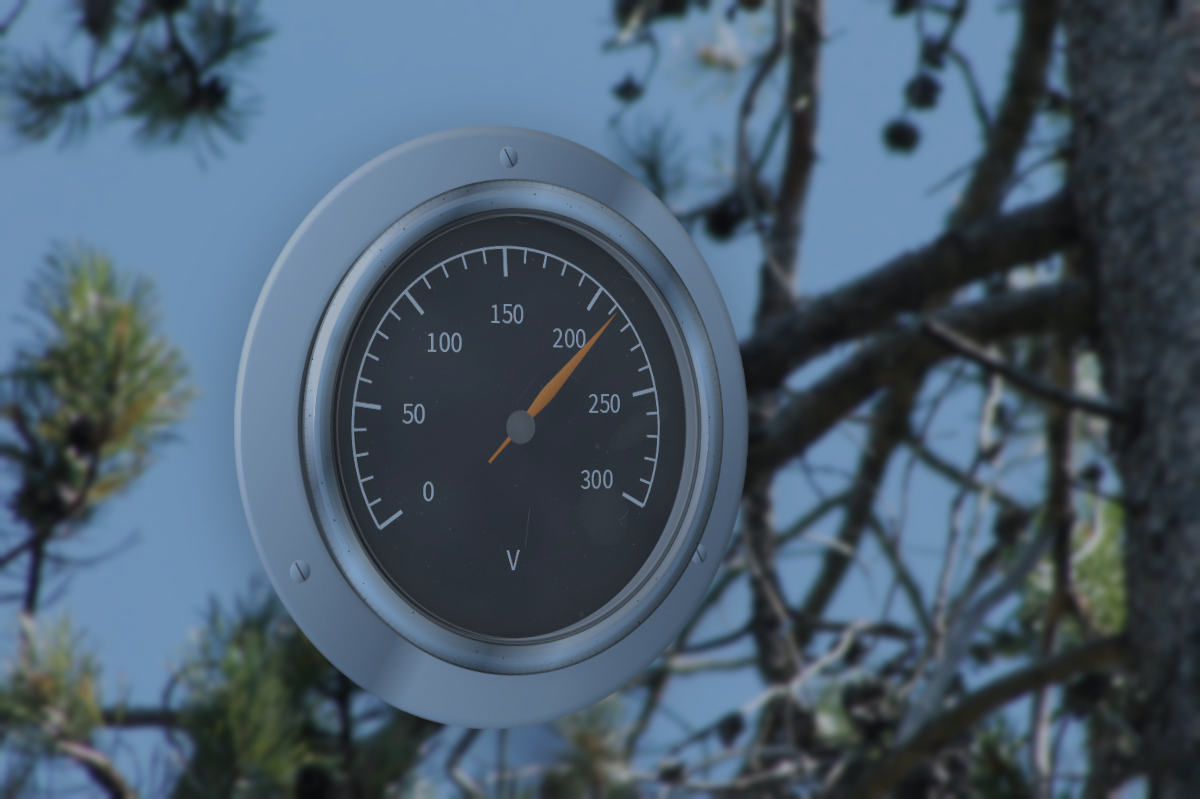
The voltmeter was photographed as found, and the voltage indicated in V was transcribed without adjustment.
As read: 210 V
